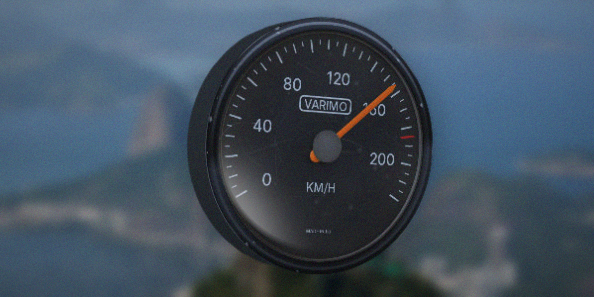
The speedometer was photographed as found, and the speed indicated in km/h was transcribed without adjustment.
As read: 155 km/h
